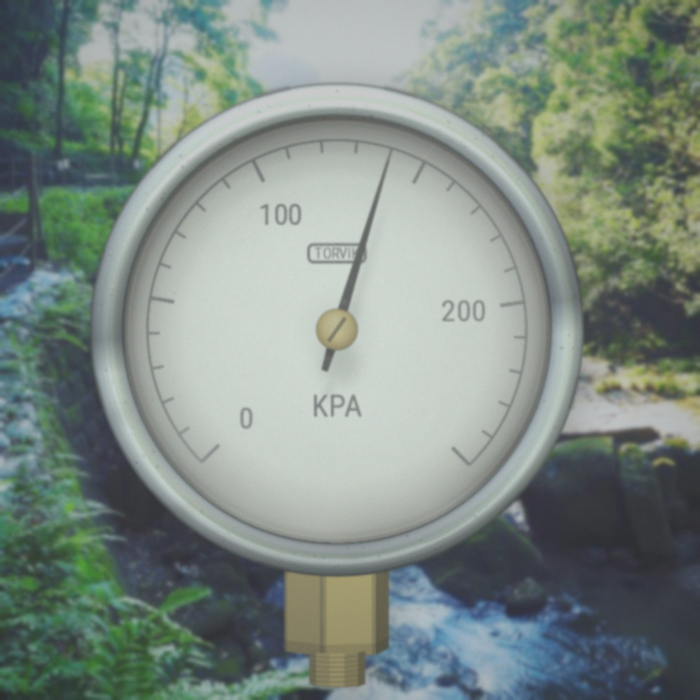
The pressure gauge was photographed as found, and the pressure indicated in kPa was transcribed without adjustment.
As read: 140 kPa
